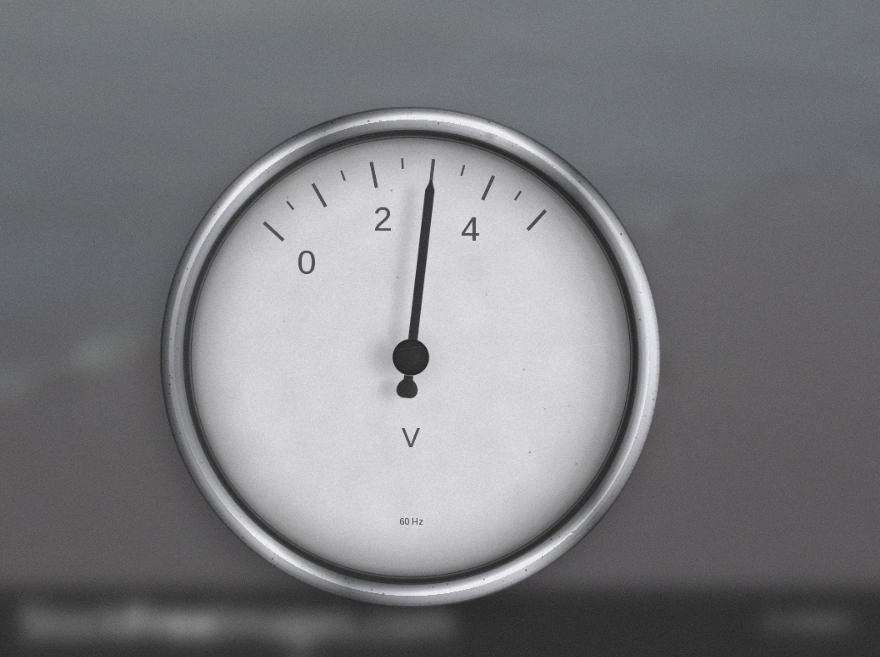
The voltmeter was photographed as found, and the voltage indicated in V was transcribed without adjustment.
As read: 3 V
